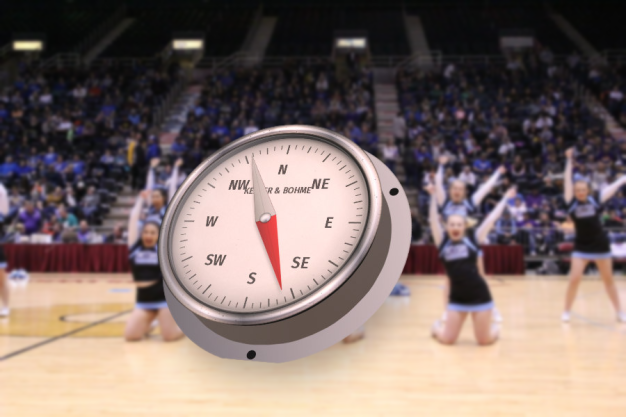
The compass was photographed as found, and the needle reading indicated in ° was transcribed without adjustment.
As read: 155 °
